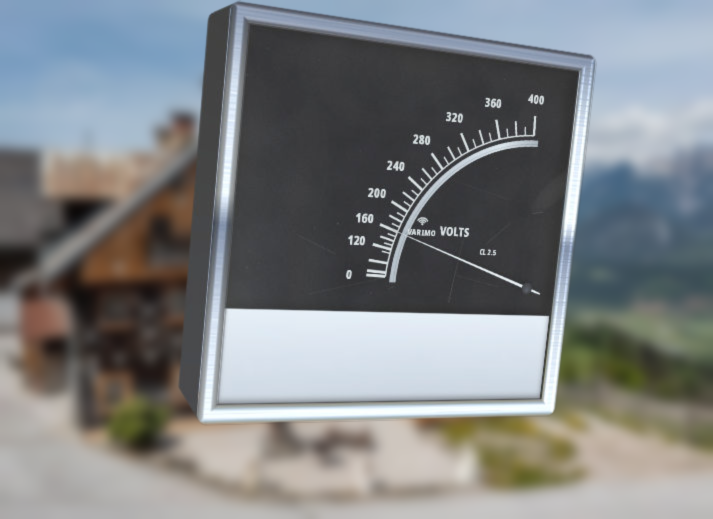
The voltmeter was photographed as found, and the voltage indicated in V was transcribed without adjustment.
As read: 160 V
